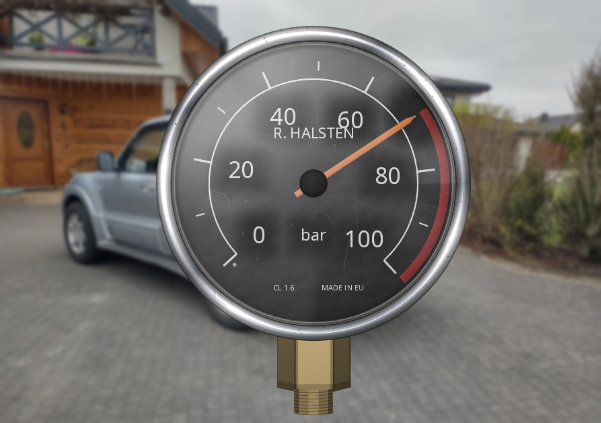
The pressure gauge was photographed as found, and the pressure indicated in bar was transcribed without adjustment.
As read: 70 bar
